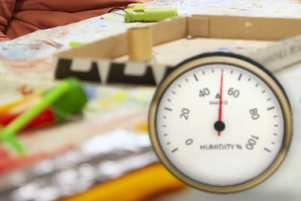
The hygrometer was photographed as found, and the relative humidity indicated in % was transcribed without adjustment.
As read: 52 %
